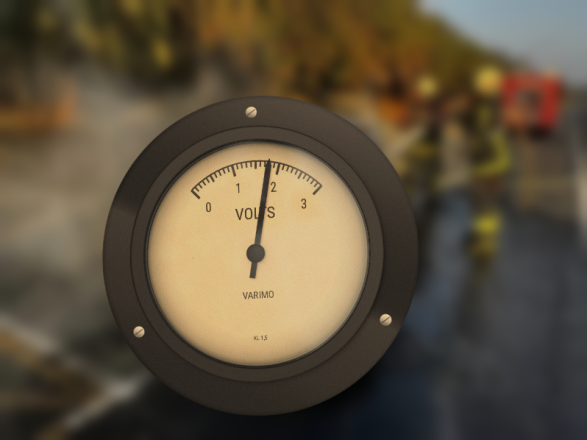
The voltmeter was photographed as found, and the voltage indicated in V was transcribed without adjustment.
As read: 1.8 V
